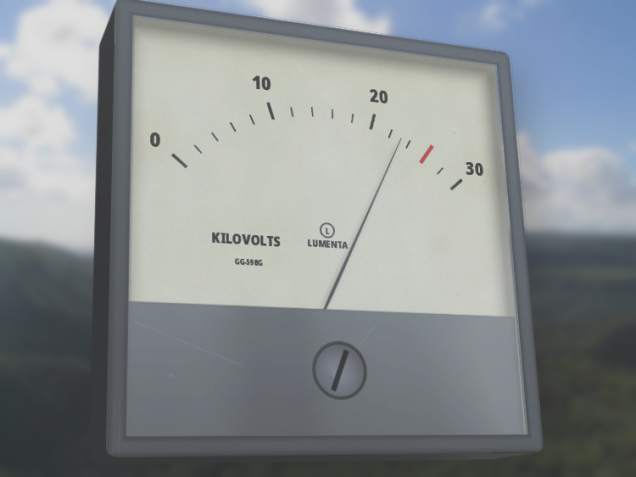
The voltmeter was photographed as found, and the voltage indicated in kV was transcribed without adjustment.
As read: 23 kV
